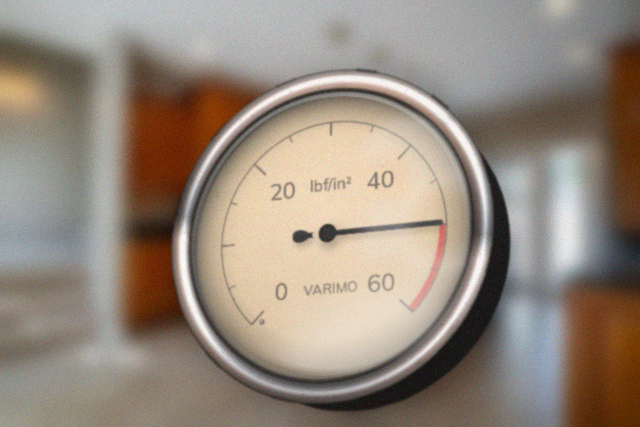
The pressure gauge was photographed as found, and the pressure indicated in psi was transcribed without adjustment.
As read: 50 psi
